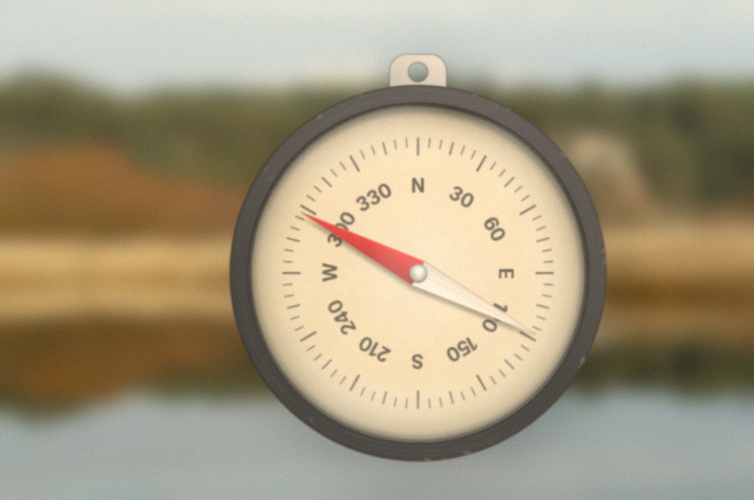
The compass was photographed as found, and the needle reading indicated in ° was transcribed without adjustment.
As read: 297.5 °
